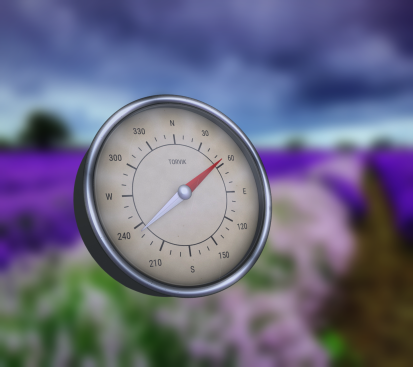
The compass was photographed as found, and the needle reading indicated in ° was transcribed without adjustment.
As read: 55 °
